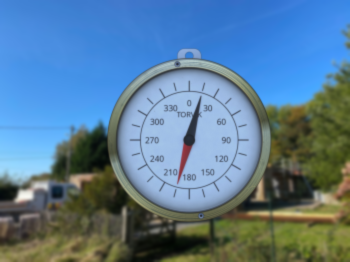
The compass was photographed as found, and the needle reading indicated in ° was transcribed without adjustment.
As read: 195 °
